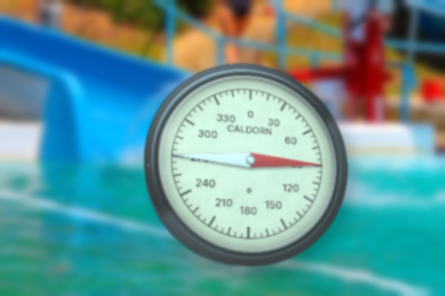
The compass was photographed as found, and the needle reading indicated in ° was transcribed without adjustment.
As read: 90 °
